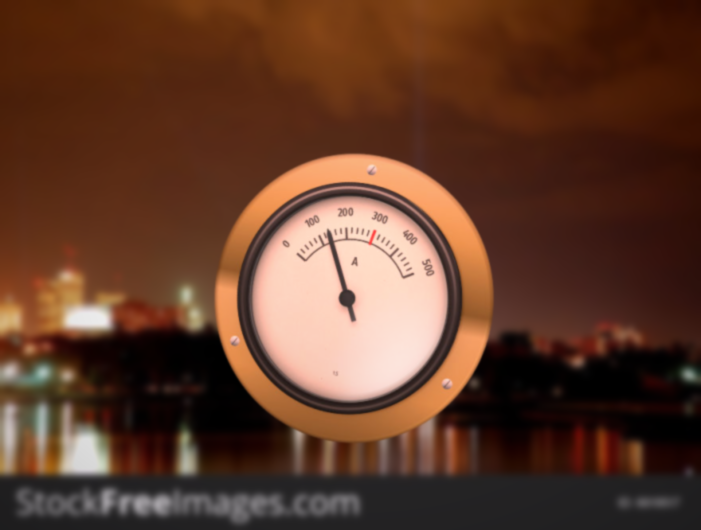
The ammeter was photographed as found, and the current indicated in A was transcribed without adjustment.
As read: 140 A
